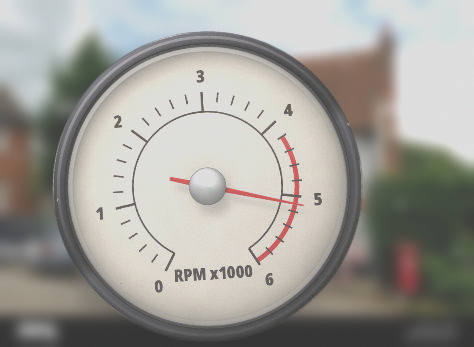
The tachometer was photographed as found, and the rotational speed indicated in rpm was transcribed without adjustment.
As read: 5100 rpm
